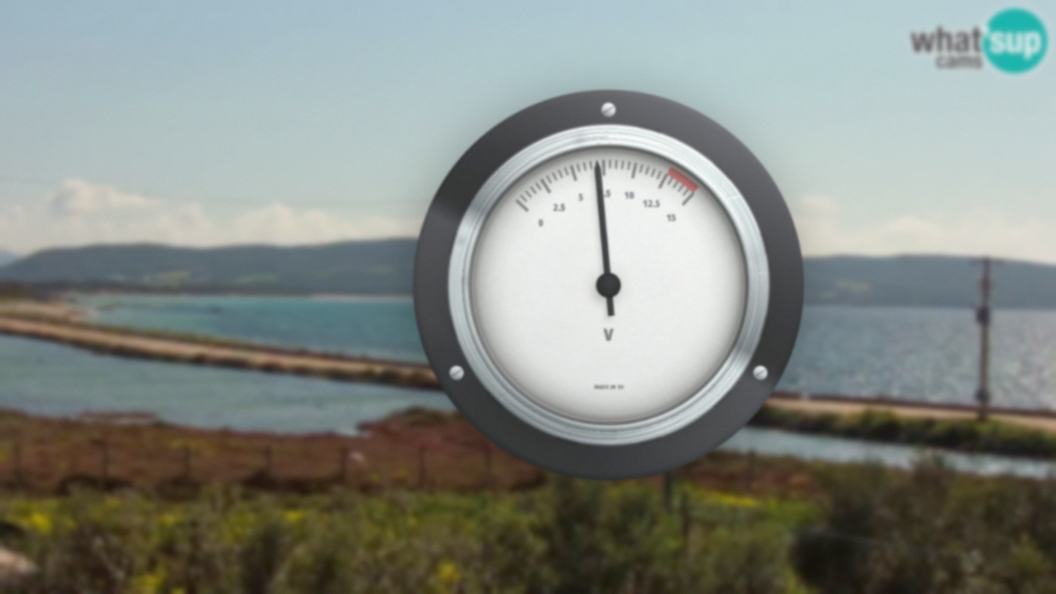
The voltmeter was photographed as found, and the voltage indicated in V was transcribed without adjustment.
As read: 7 V
